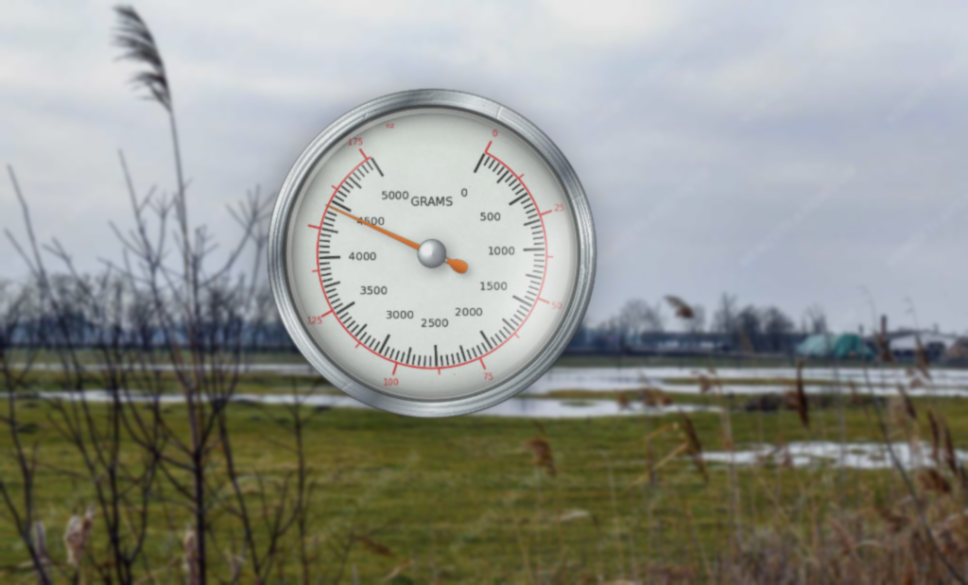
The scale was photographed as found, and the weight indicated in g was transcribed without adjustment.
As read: 4450 g
